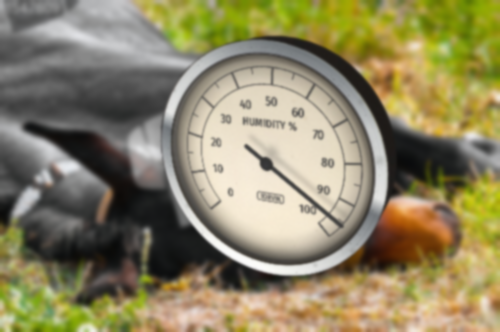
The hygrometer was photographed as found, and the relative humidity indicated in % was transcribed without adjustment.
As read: 95 %
